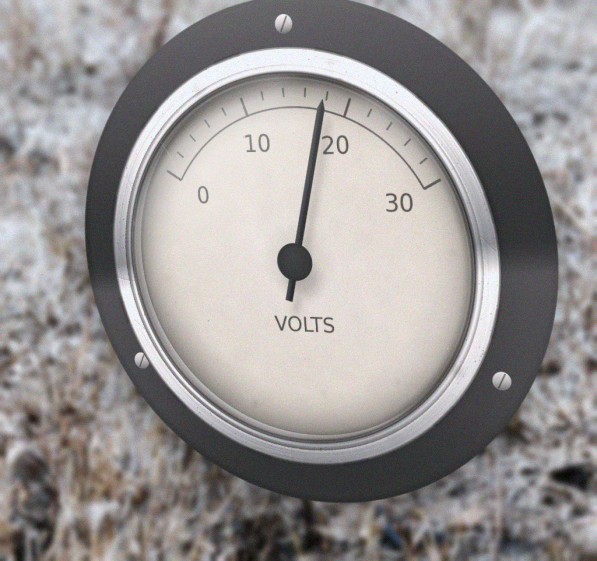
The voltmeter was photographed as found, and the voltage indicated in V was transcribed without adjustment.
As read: 18 V
